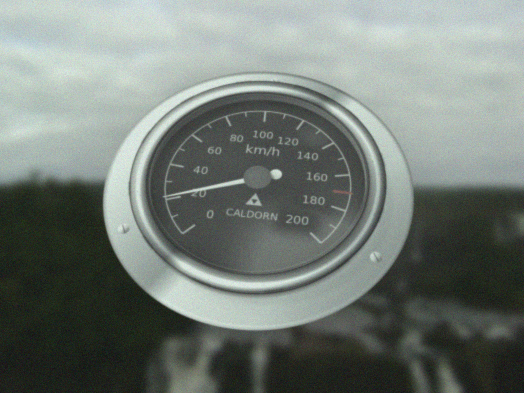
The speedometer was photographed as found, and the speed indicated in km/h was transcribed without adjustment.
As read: 20 km/h
